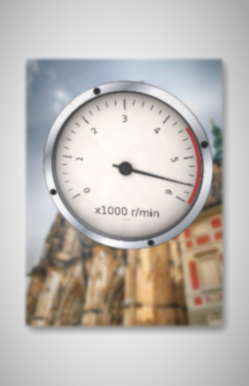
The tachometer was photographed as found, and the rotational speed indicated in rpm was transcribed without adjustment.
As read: 5600 rpm
